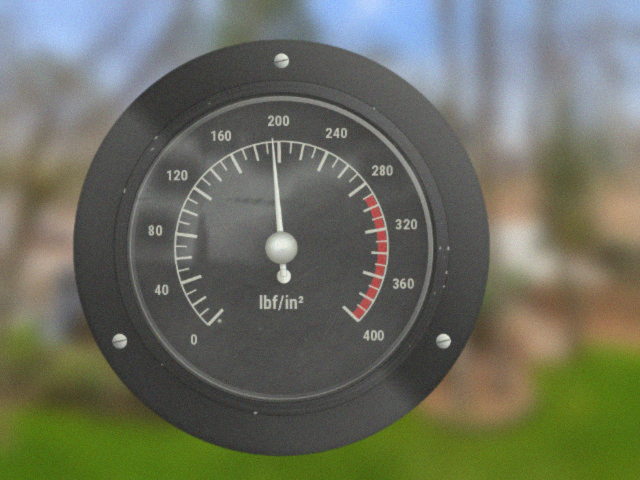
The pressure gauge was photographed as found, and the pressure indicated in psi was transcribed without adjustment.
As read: 195 psi
